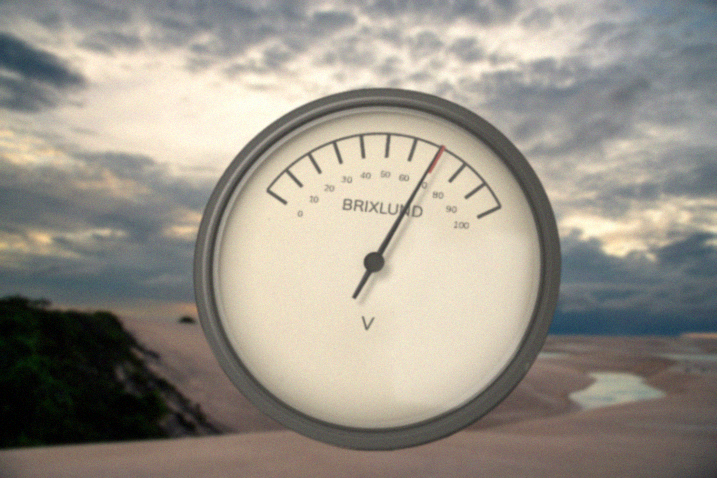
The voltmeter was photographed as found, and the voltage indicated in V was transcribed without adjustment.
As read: 70 V
